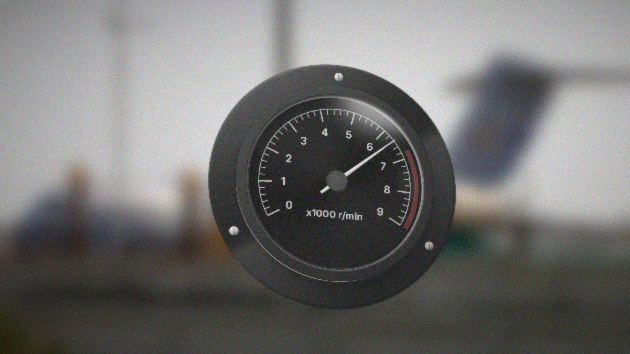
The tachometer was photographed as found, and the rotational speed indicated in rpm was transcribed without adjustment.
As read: 6400 rpm
